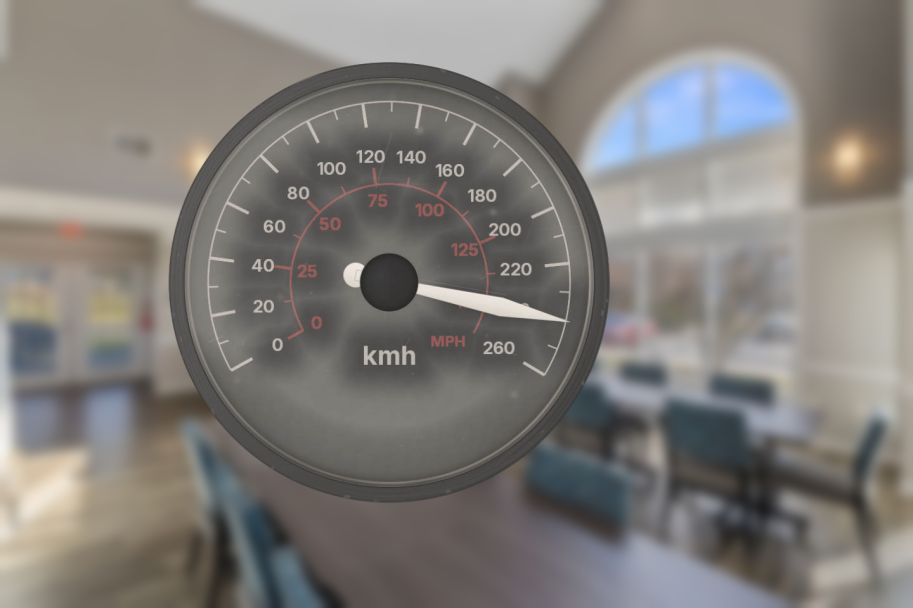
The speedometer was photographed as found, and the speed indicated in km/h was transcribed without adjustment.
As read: 240 km/h
